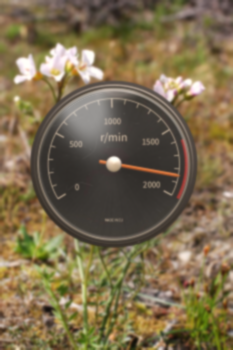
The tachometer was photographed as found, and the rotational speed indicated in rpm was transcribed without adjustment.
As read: 1850 rpm
